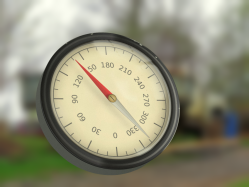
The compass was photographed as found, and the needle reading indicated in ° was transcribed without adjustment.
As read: 140 °
